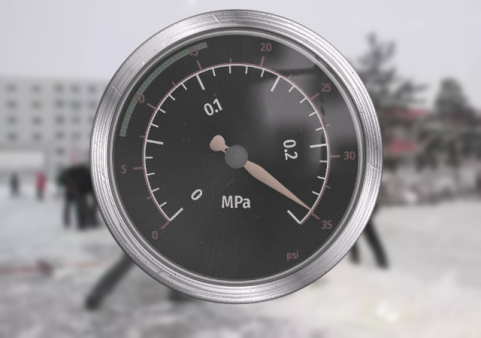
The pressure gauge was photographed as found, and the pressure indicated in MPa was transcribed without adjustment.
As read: 0.24 MPa
